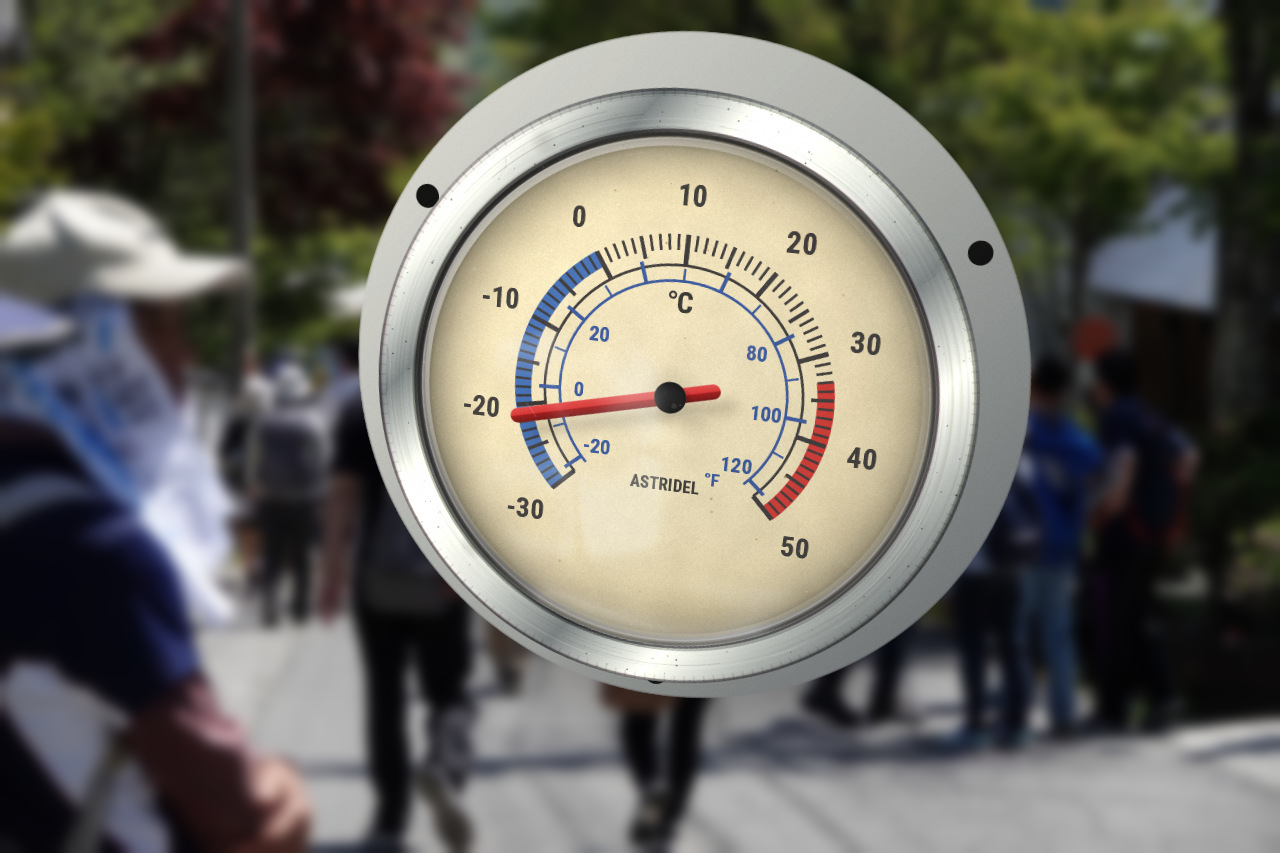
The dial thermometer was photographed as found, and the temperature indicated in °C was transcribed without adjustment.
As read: -21 °C
